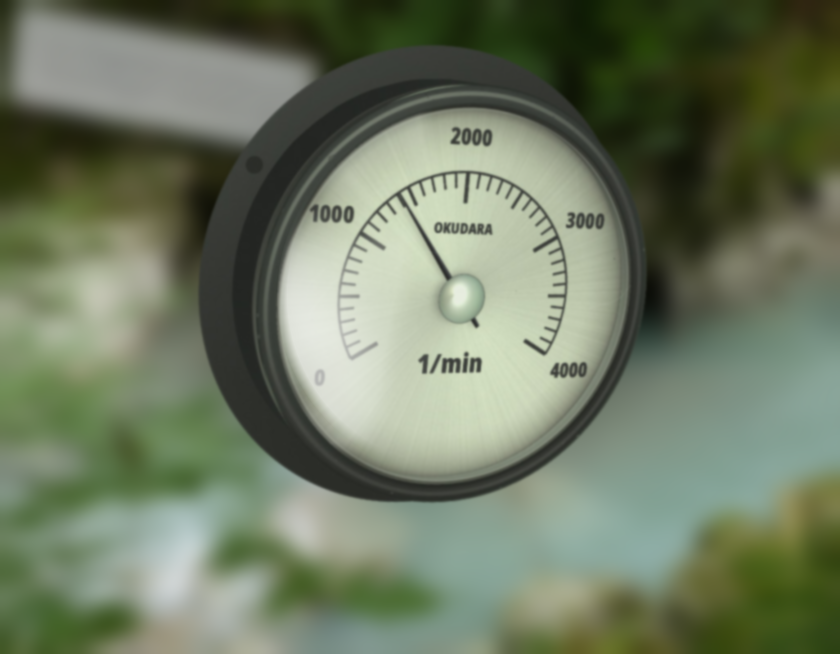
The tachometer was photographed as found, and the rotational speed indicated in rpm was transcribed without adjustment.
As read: 1400 rpm
